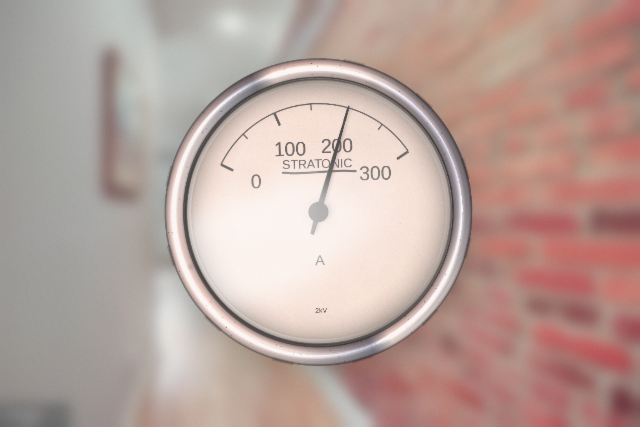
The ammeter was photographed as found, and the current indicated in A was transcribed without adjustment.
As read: 200 A
